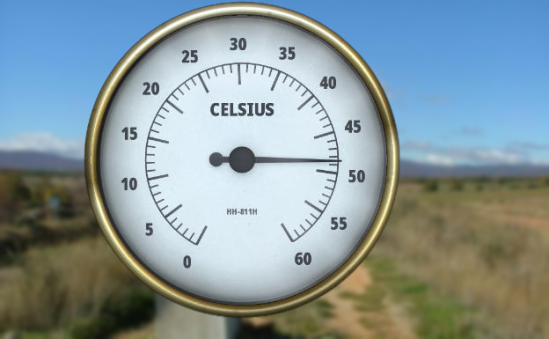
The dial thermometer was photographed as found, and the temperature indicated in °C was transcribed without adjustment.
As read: 48.5 °C
